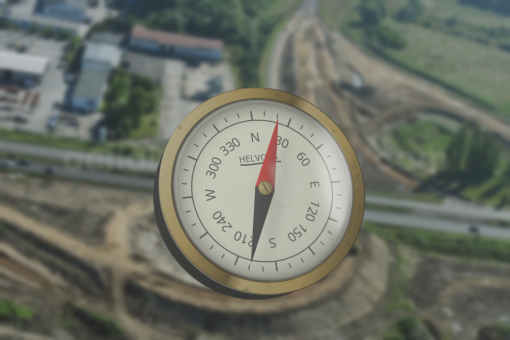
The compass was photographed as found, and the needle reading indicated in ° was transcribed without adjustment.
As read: 20 °
